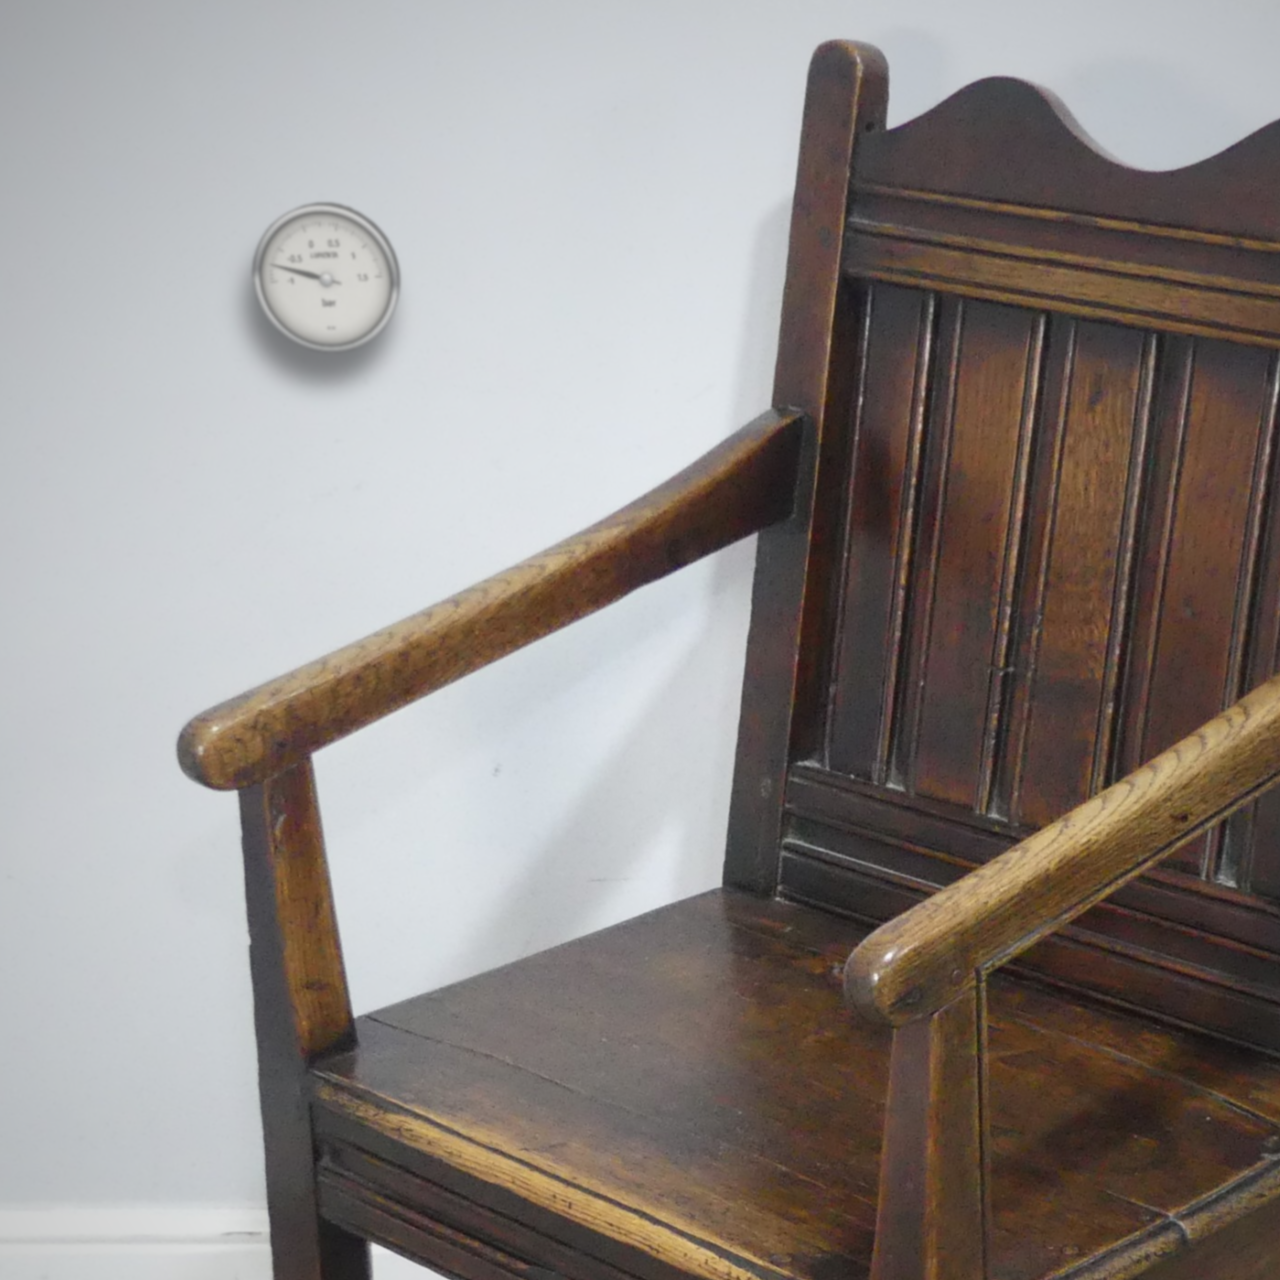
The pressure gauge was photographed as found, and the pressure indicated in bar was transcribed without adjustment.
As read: -0.75 bar
